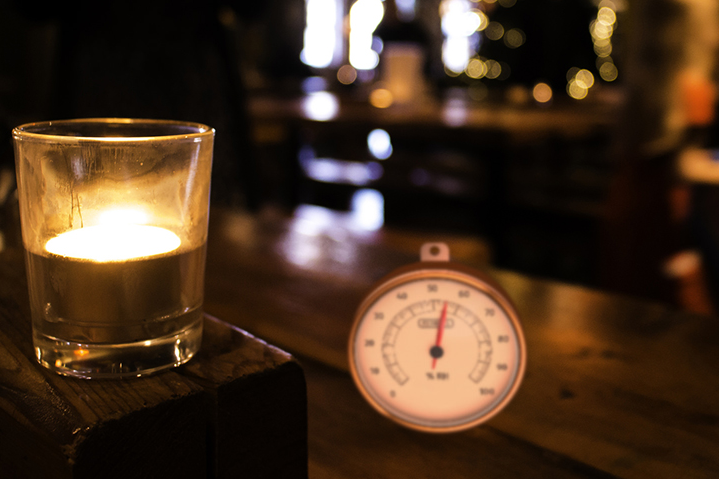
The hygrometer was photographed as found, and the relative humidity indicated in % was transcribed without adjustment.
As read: 55 %
